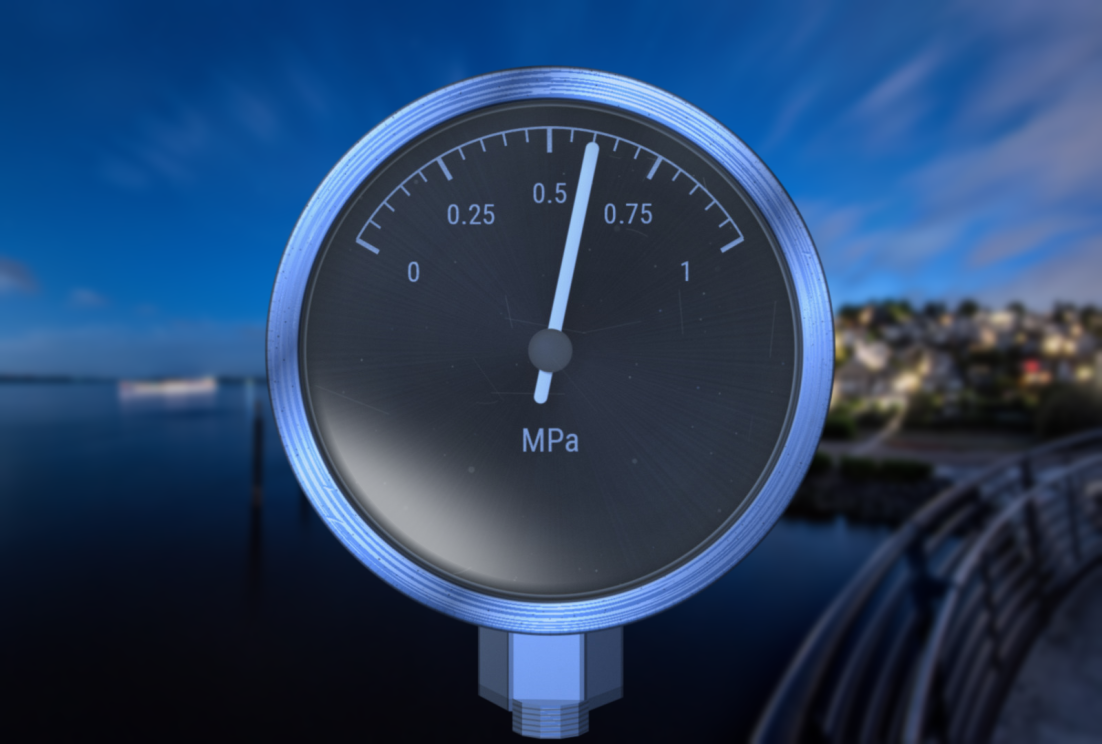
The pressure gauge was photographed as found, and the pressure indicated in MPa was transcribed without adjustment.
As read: 0.6 MPa
